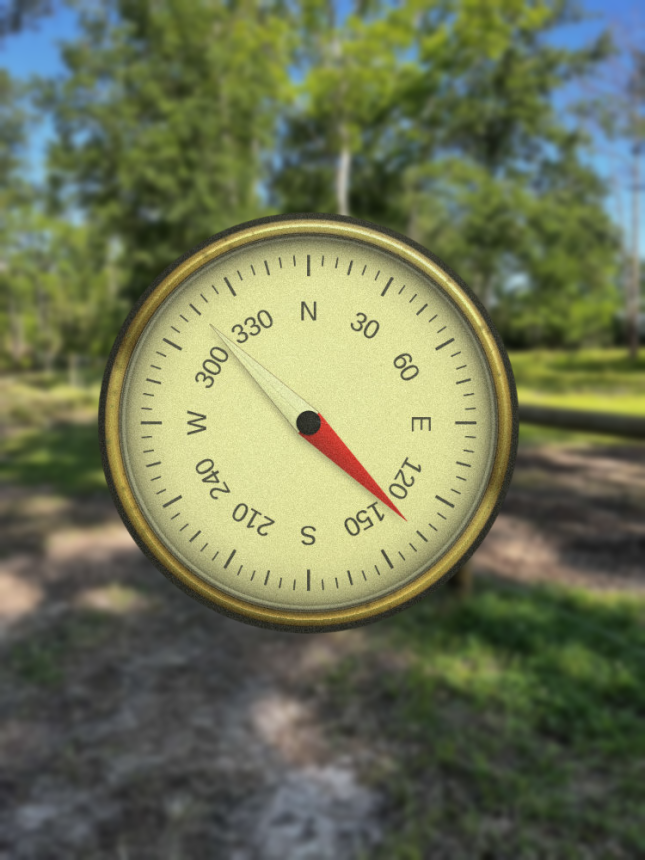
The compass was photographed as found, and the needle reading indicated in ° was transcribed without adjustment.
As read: 135 °
